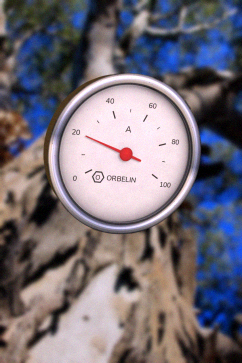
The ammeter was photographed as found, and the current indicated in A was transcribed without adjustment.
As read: 20 A
